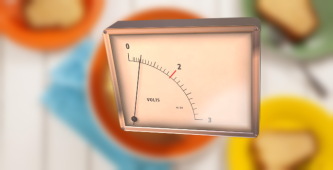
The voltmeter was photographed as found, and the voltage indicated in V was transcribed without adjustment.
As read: 1 V
